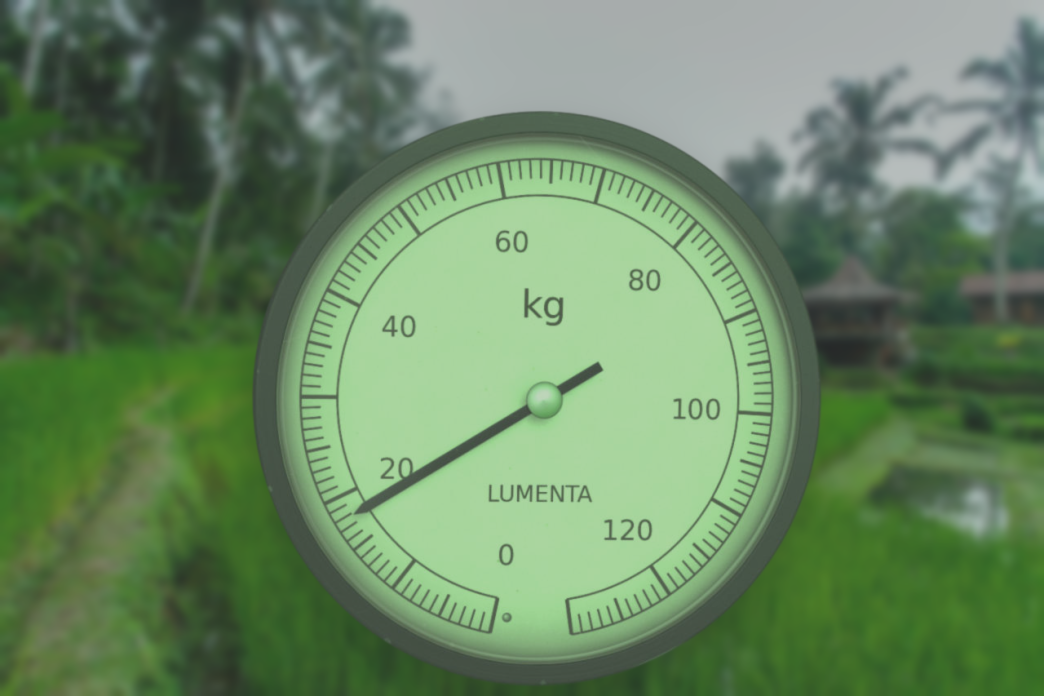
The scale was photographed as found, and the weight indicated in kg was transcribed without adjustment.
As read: 18 kg
